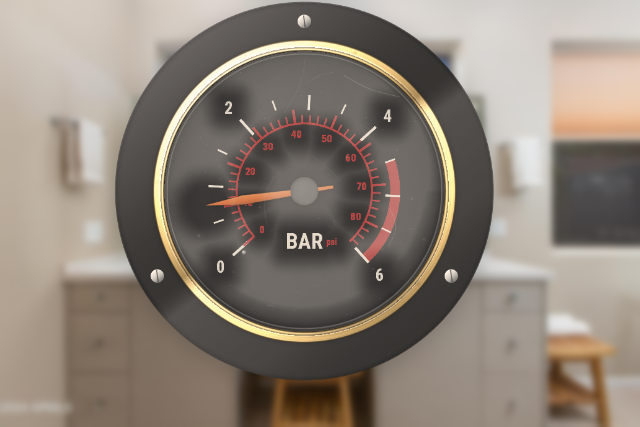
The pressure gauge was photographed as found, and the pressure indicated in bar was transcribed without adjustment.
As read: 0.75 bar
